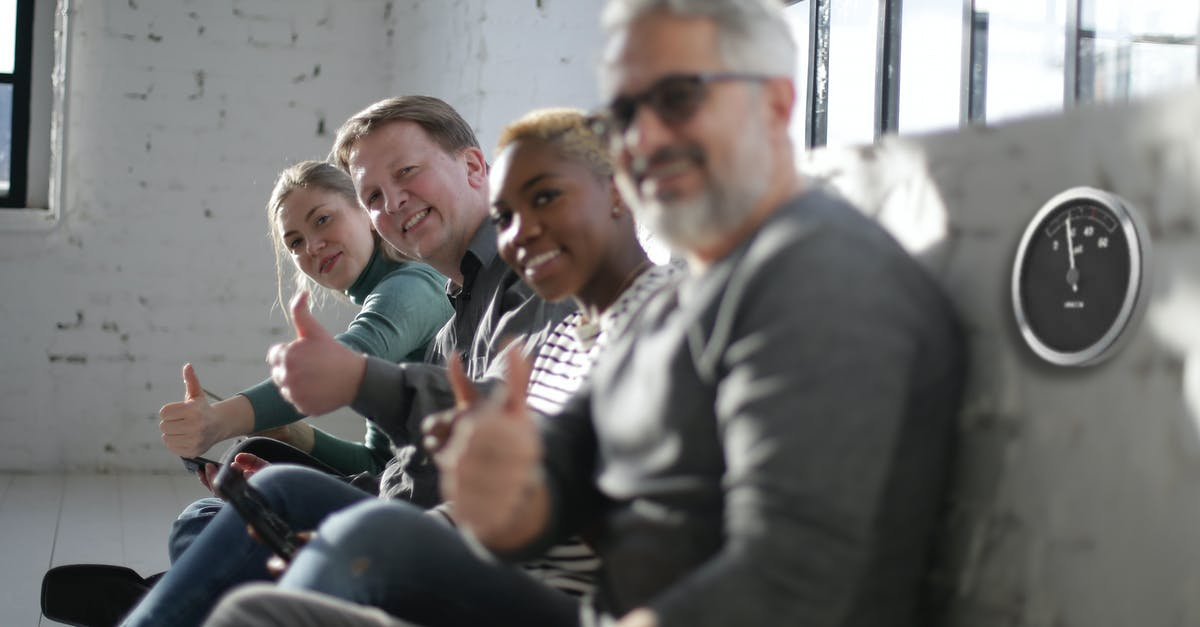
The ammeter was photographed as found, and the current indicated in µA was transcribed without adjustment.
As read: 20 µA
